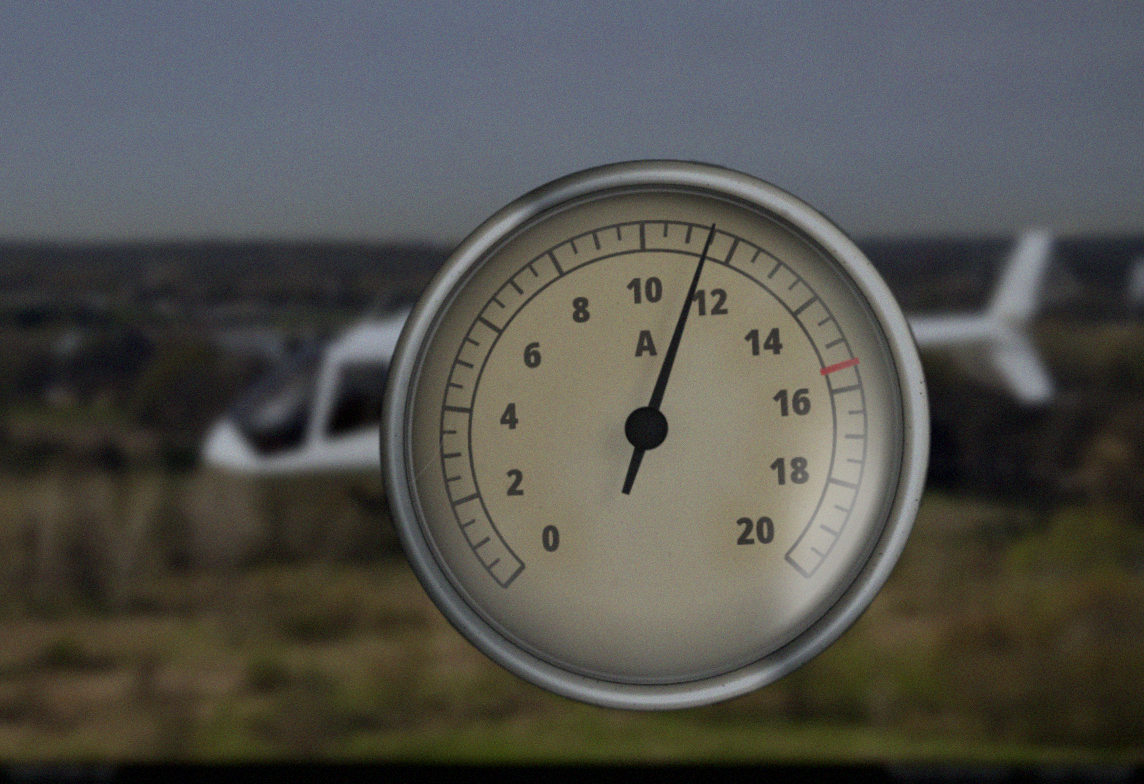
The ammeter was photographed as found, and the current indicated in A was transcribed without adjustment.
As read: 11.5 A
